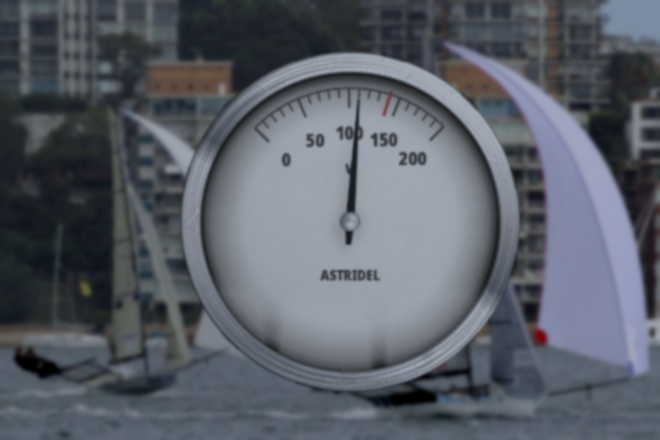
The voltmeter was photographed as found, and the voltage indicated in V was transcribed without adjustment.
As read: 110 V
